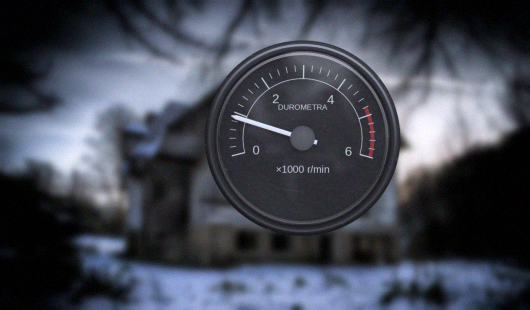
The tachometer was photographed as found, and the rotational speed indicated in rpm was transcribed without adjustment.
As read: 900 rpm
